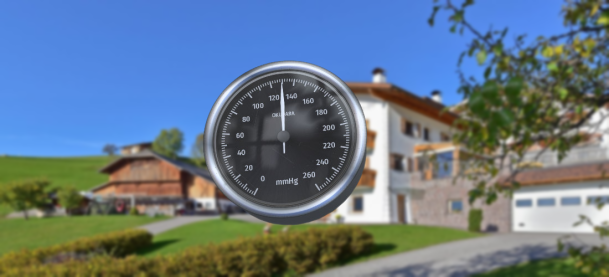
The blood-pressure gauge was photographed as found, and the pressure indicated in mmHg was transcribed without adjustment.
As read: 130 mmHg
